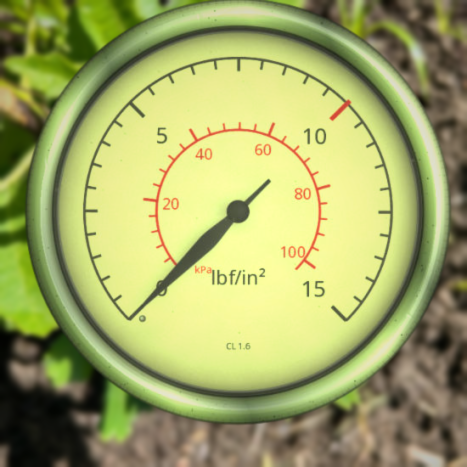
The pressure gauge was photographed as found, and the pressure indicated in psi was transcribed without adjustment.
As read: 0 psi
